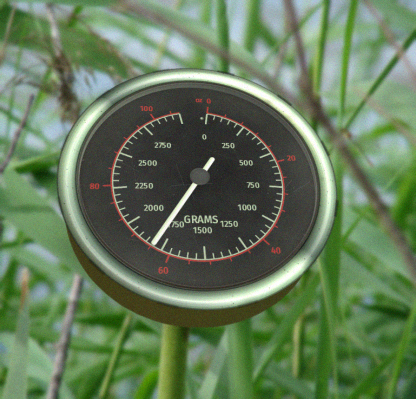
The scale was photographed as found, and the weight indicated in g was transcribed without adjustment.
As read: 1800 g
